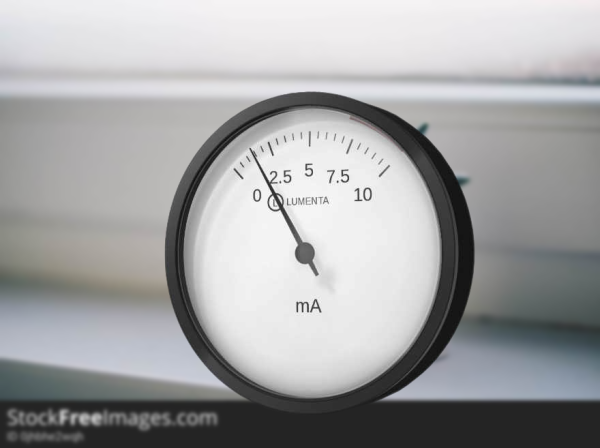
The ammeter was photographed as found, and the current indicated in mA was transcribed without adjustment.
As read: 1.5 mA
